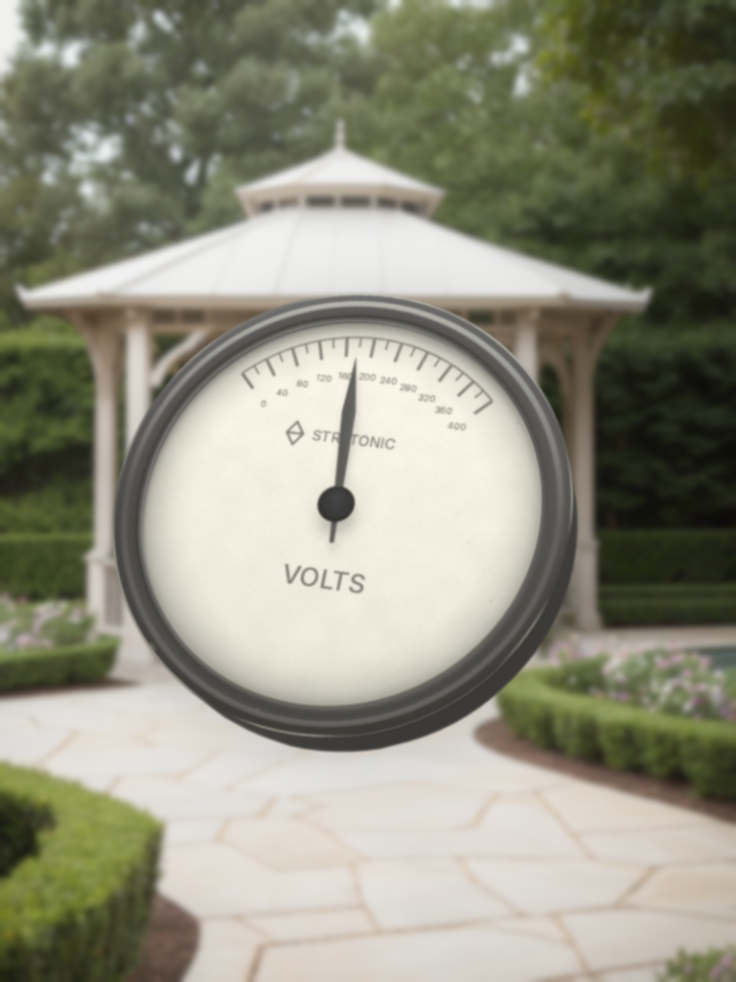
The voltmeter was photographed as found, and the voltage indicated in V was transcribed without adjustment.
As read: 180 V
